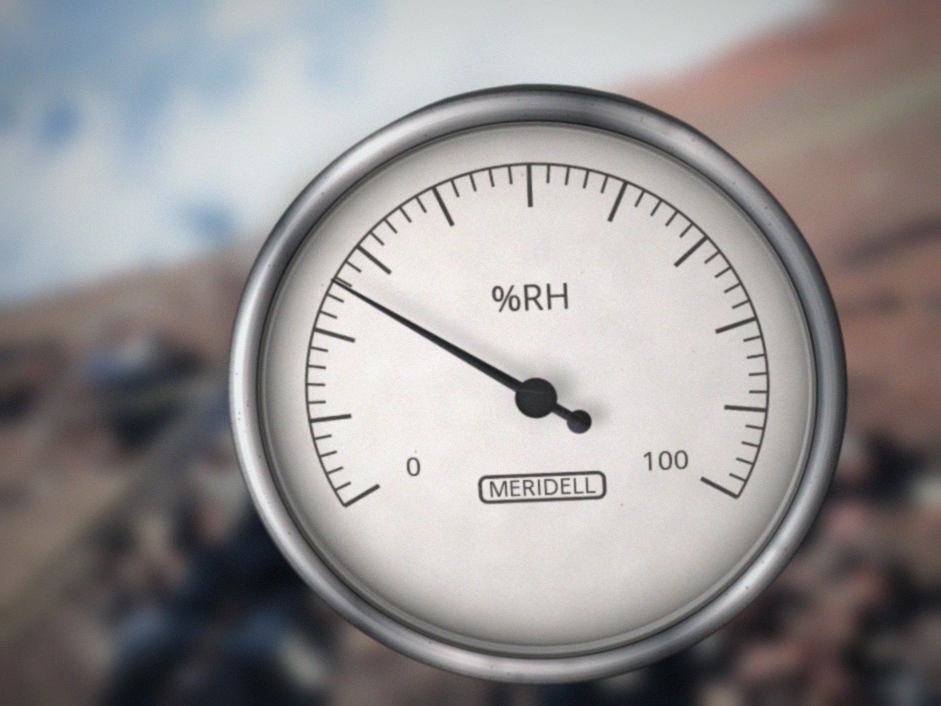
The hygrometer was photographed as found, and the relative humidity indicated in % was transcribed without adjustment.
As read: 26 %
